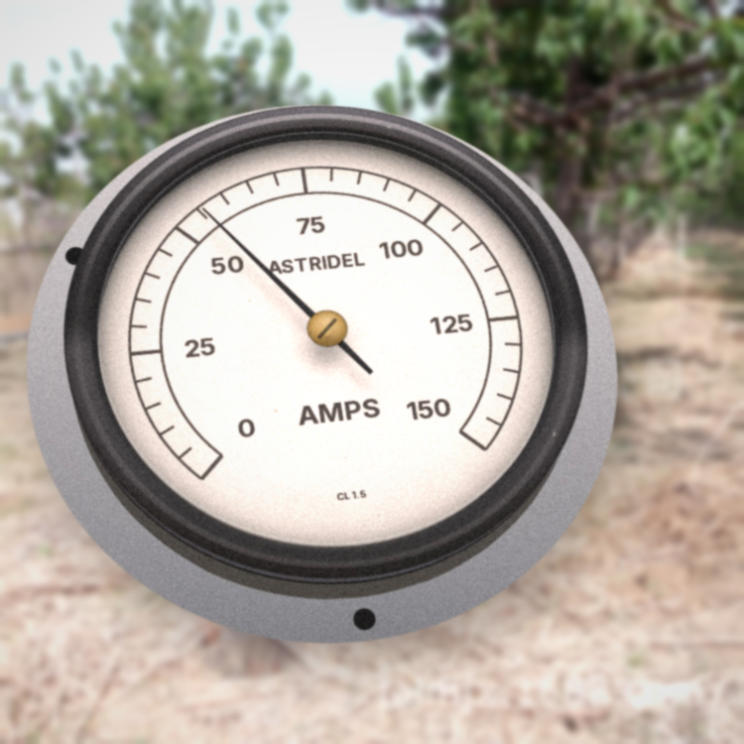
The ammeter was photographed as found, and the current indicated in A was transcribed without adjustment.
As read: 55 A
